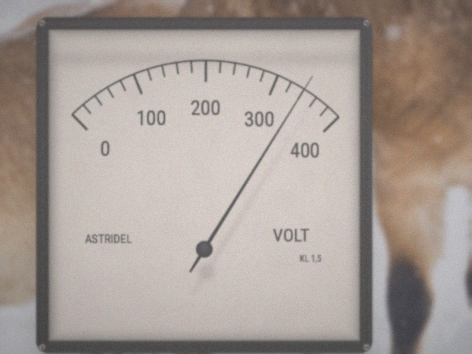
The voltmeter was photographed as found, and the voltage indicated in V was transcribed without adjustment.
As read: 340 V
